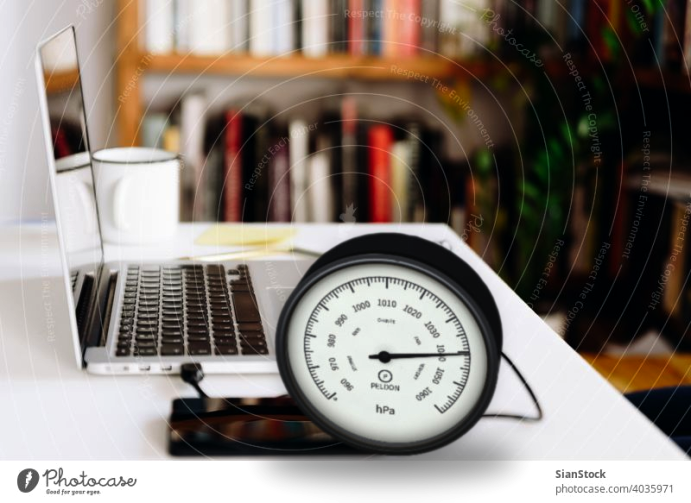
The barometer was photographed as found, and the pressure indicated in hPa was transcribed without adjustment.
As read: 1040 hPa
